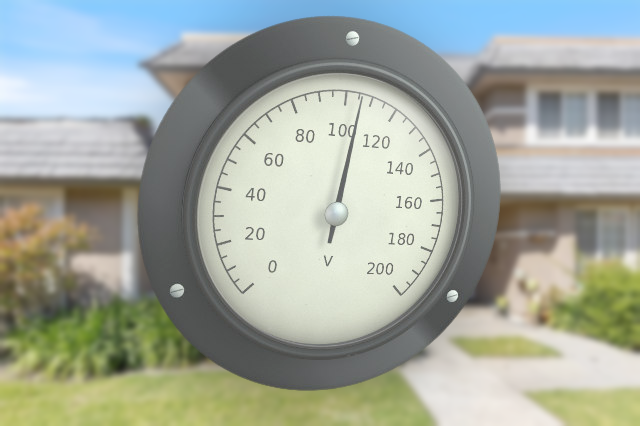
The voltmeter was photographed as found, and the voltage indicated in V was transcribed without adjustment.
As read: 105 V
